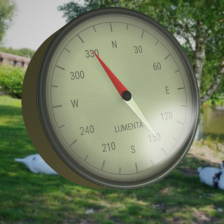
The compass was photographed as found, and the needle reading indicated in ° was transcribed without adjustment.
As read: 330 °
